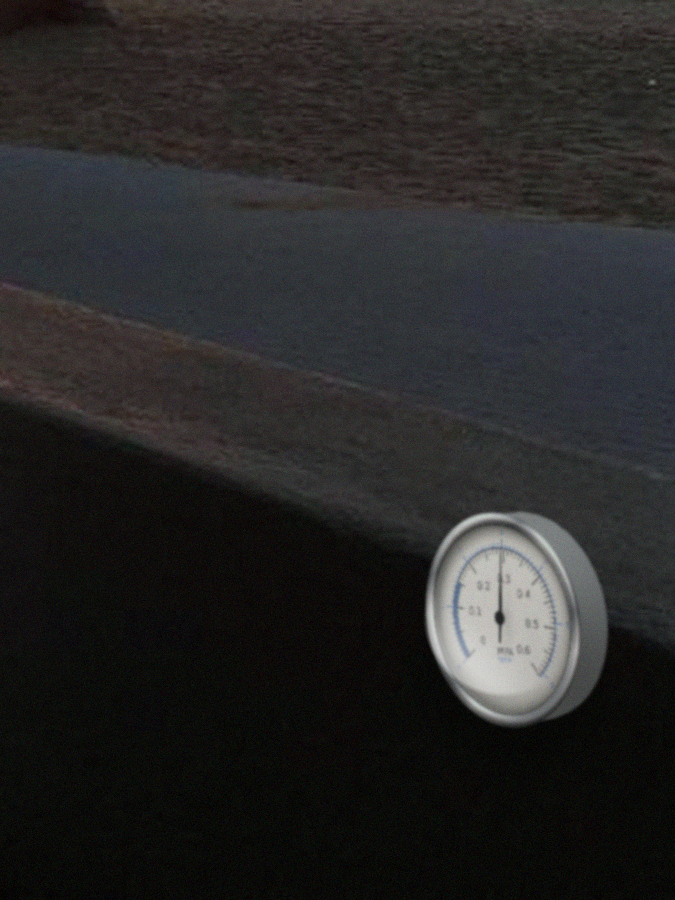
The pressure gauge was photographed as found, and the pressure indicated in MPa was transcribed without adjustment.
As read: 0.3 MPa
